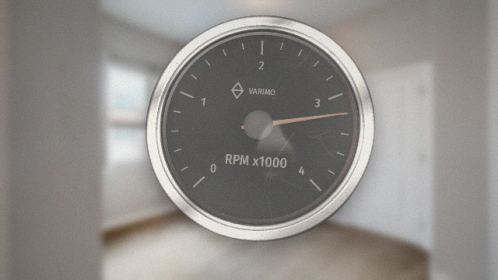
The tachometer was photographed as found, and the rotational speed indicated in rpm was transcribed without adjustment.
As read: 3200 rpm
